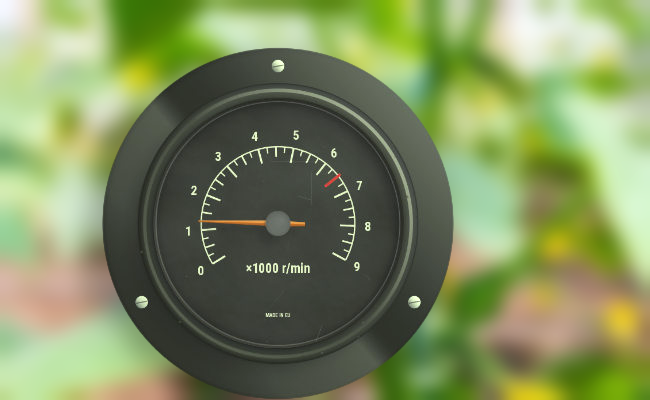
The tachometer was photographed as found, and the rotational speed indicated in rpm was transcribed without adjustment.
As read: 1250 rpm
